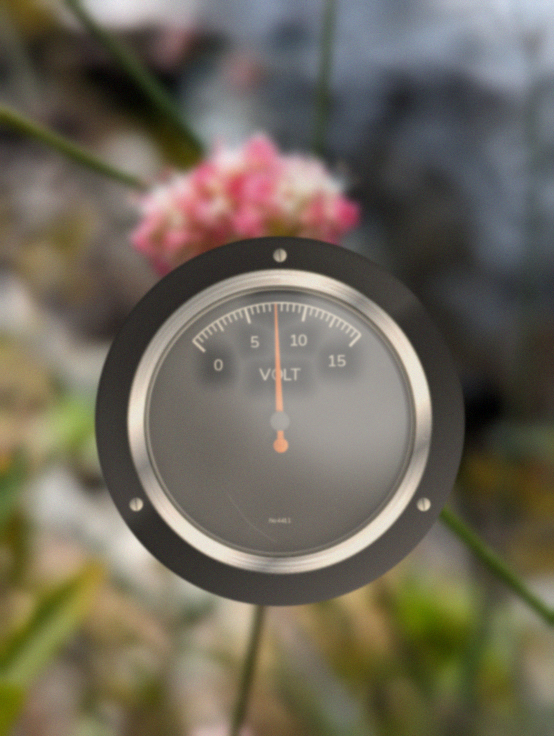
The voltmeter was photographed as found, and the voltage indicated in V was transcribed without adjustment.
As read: 7.5 V
